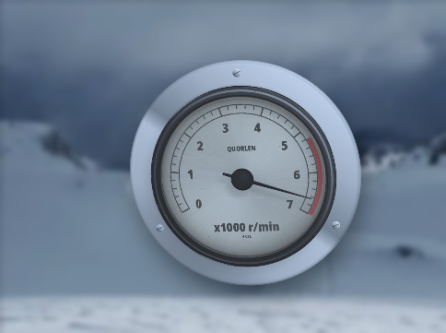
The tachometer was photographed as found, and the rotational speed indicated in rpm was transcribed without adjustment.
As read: 6600 rpm
